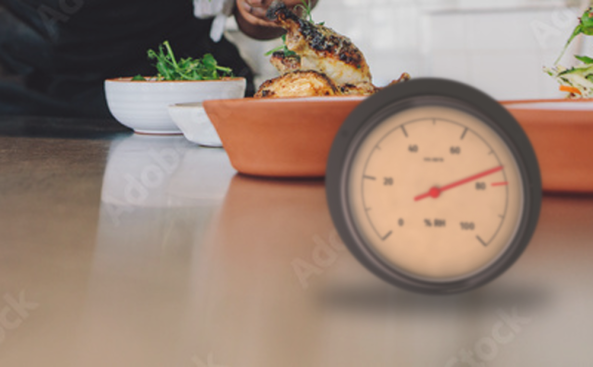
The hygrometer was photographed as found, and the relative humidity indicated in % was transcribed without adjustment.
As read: 75 %
